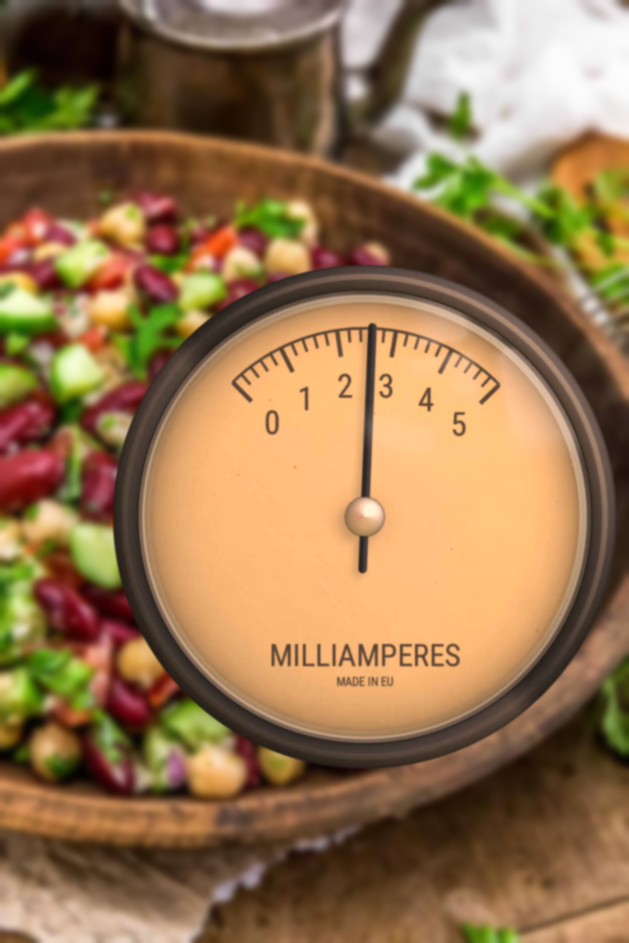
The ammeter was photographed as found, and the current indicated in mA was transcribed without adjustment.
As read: 2.6 mA
